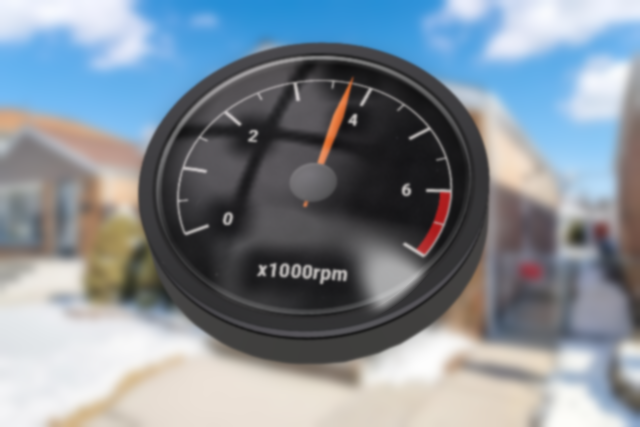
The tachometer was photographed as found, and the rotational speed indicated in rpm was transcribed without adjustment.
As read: 3750 rpm
